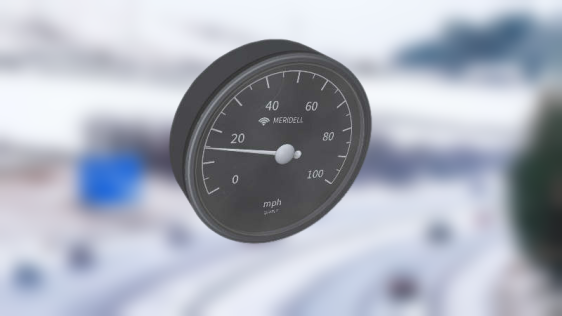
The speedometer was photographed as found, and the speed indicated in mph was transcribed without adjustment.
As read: 15 mph
